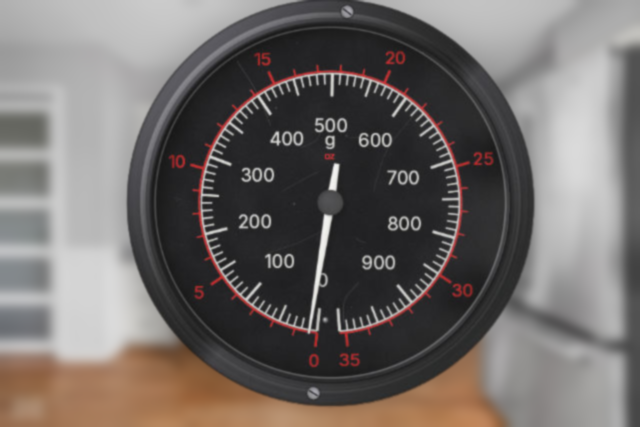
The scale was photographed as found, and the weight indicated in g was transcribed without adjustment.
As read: 10 g
